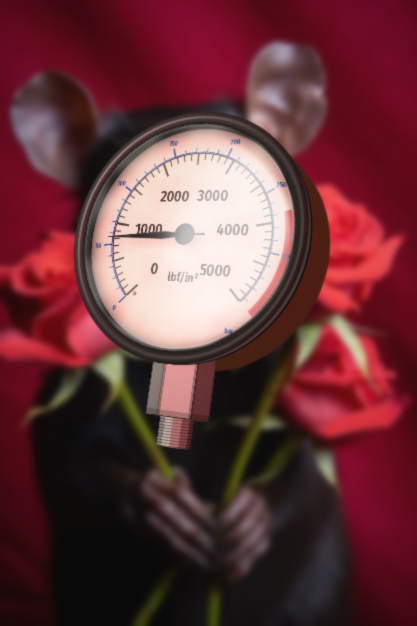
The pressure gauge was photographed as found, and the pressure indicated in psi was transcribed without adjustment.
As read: 800 psi
